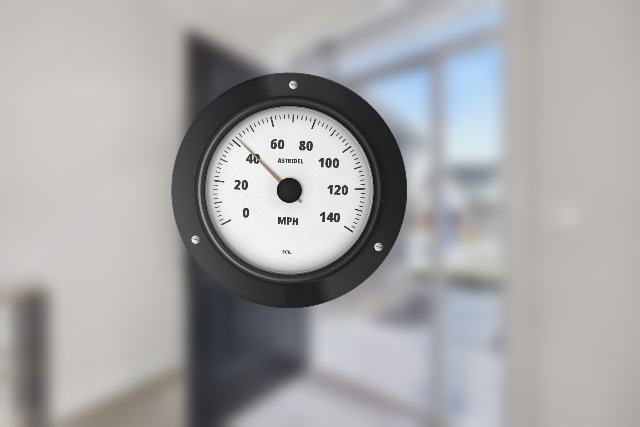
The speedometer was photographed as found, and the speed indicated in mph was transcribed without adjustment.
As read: 42 mph
